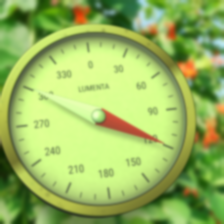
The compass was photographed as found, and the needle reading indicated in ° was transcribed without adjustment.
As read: 120 °
